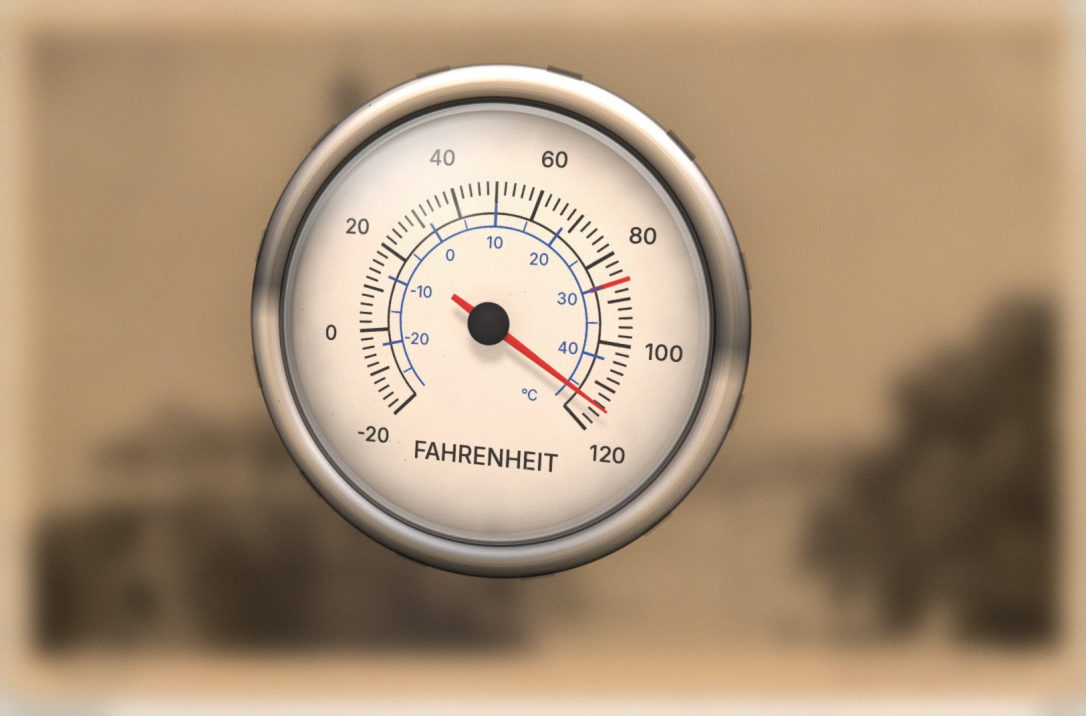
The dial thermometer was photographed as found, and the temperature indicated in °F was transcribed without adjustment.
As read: 114 °F
